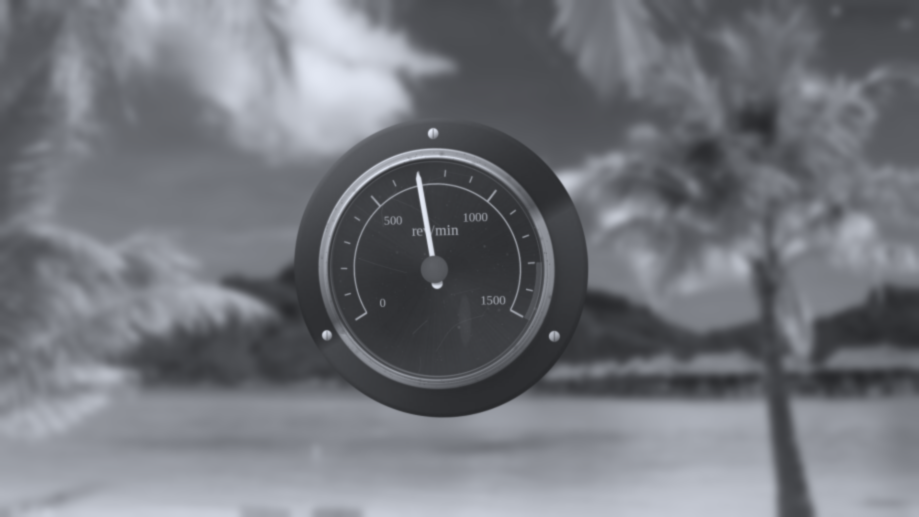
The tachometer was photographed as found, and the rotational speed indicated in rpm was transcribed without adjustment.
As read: 700 rpm
